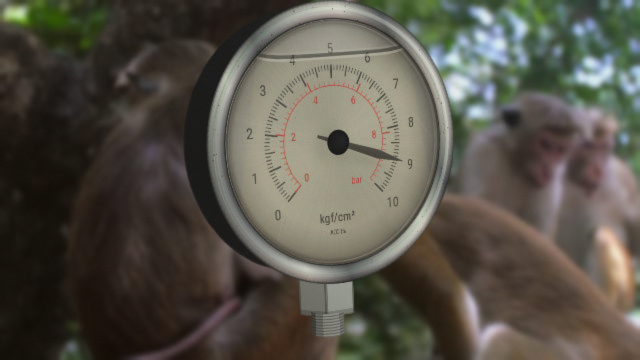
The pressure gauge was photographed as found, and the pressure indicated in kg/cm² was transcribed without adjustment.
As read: 9 kg/cm²
